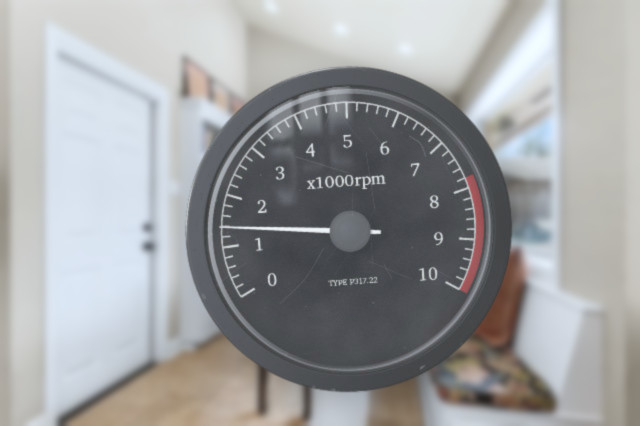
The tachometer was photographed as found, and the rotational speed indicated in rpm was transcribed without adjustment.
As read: 1400 rpm
